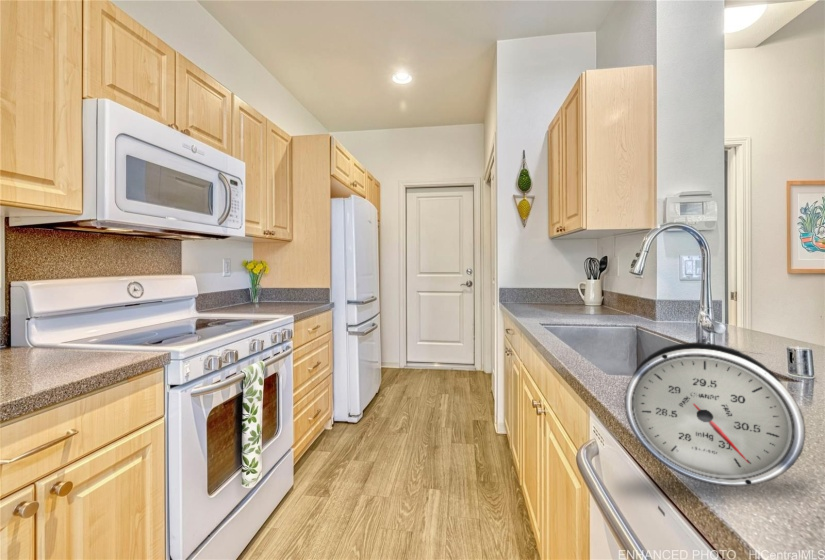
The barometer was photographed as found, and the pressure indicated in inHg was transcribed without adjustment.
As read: 30.9 inHg
